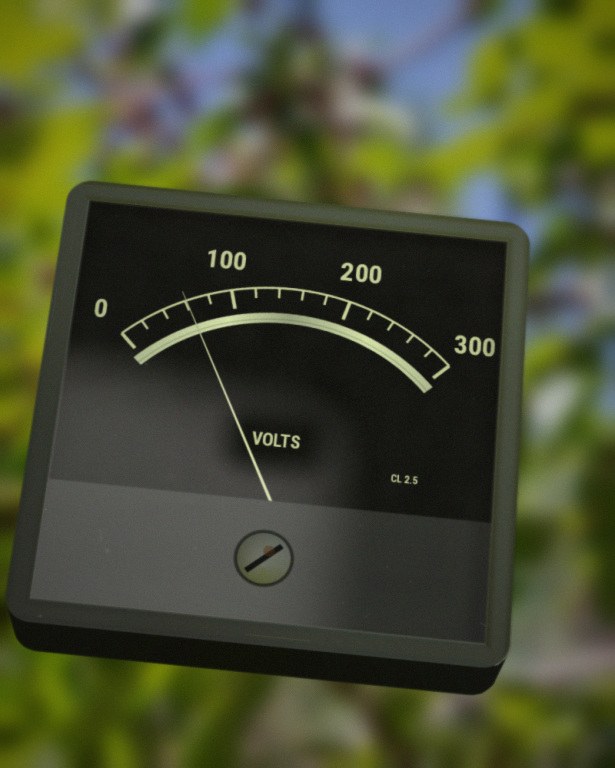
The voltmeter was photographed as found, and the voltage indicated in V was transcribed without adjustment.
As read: 60 V
